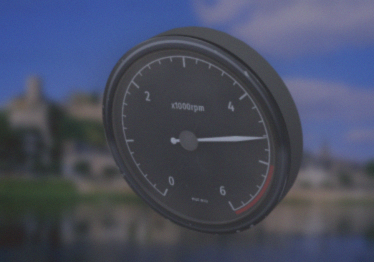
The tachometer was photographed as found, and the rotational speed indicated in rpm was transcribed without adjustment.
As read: 4600 rpm
